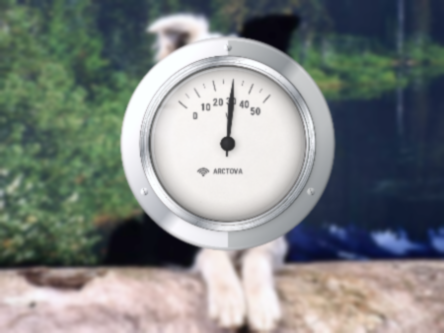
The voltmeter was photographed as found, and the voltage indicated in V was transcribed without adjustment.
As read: 30 V
